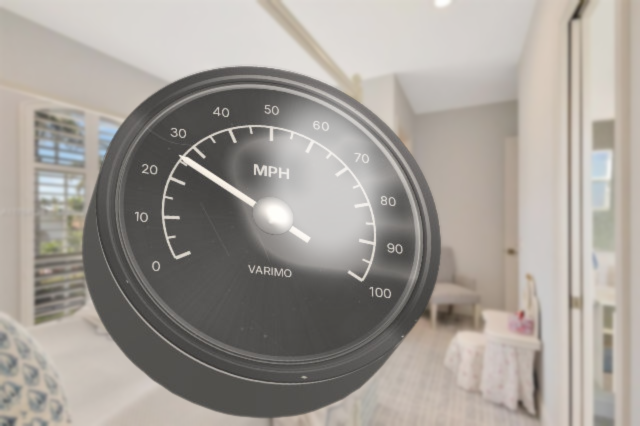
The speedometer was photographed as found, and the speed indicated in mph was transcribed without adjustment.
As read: 25 mph
